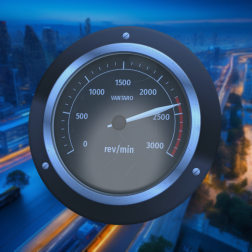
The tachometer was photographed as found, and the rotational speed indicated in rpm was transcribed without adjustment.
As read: 2400 rpm
